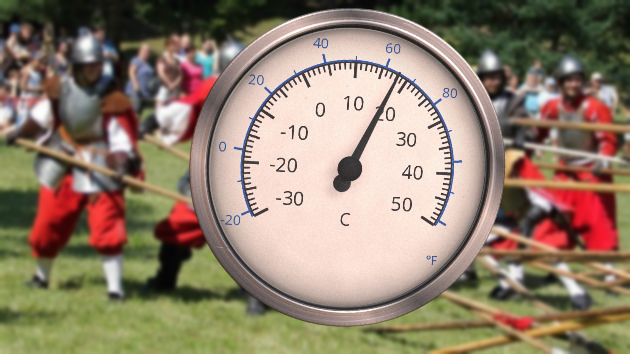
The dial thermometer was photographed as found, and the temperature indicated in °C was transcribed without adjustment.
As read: 18 °C
